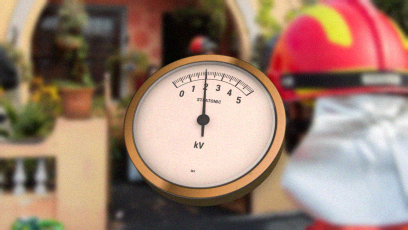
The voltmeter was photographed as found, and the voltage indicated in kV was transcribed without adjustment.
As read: 2 kV
